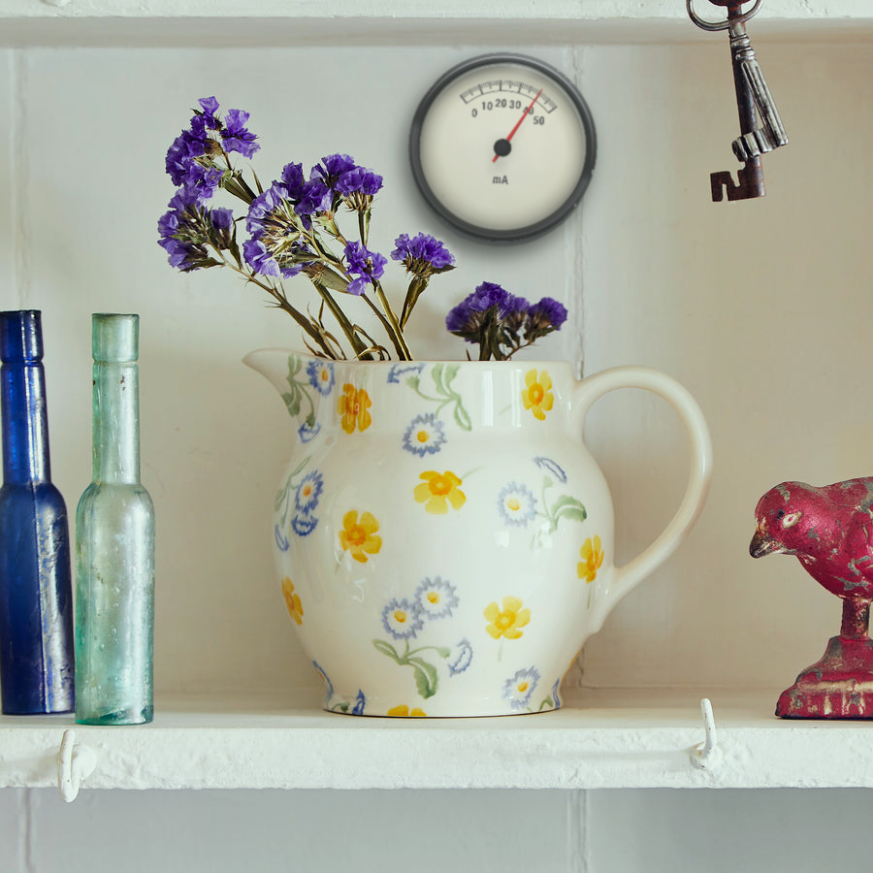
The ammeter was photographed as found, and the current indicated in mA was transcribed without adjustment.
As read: 40 mA
